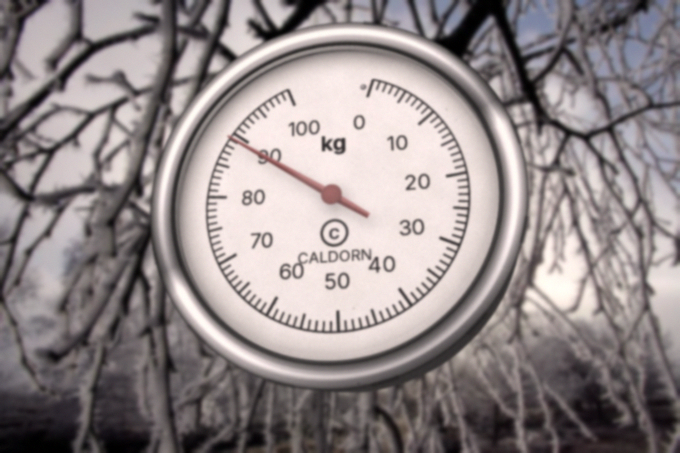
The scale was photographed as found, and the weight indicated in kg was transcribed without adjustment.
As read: 89 kg
